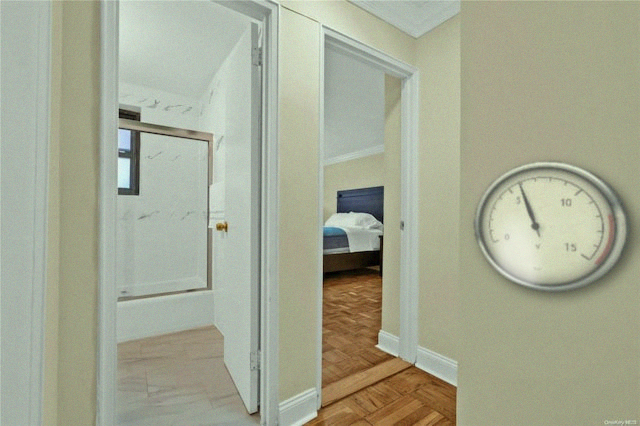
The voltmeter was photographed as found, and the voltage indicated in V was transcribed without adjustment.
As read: 6 V
